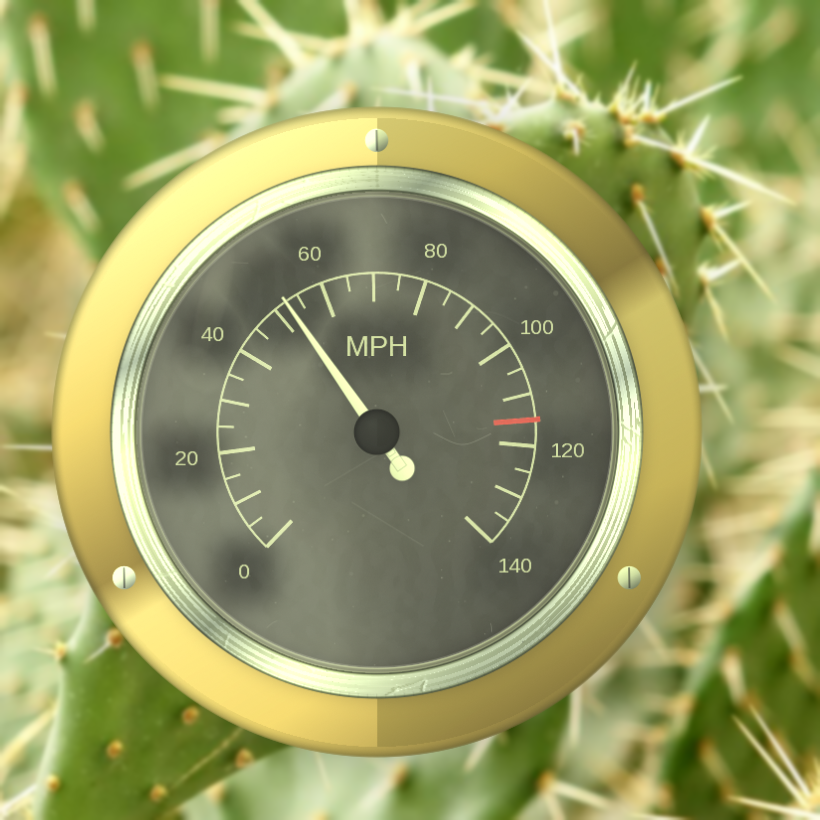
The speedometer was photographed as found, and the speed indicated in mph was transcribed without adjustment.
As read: 52.5 mph
